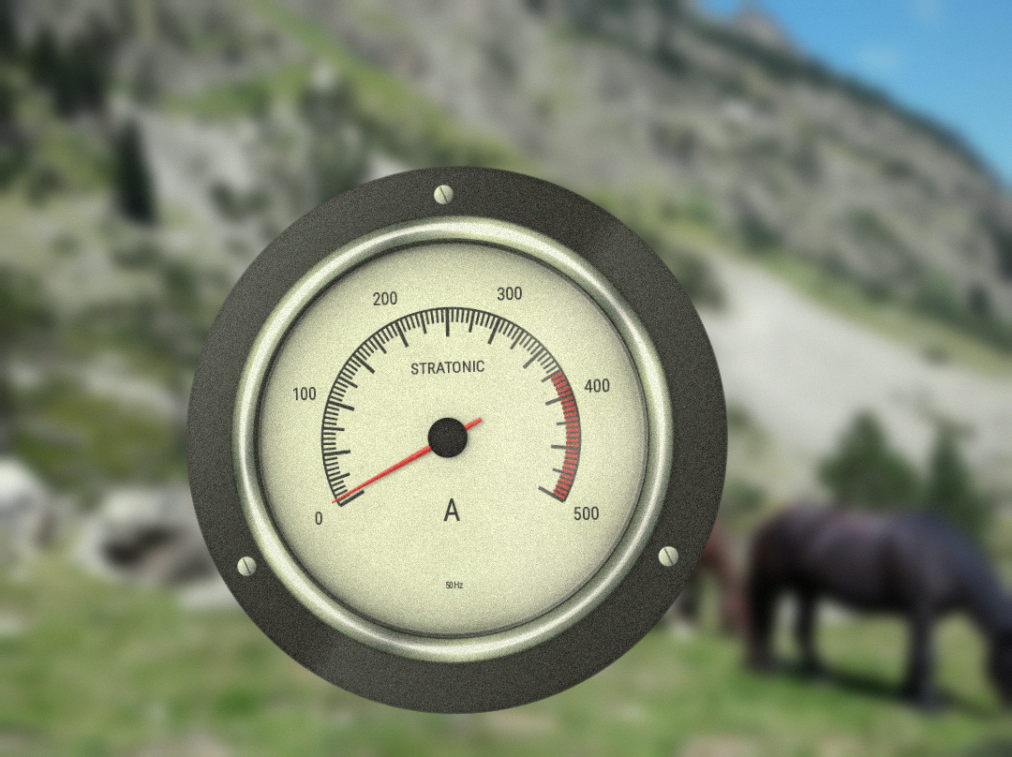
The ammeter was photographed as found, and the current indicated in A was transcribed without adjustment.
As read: 5 A
